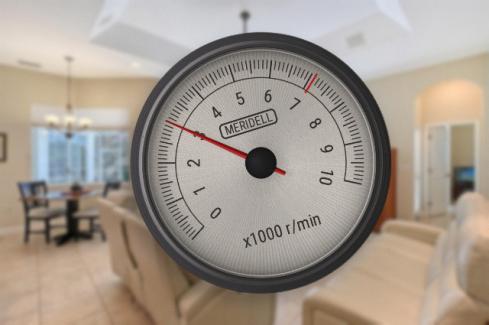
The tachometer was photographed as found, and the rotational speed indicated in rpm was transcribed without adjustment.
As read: 3000 rpm
